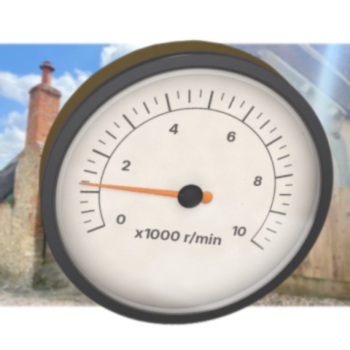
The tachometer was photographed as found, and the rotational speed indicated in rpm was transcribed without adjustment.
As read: 1250 rpm
